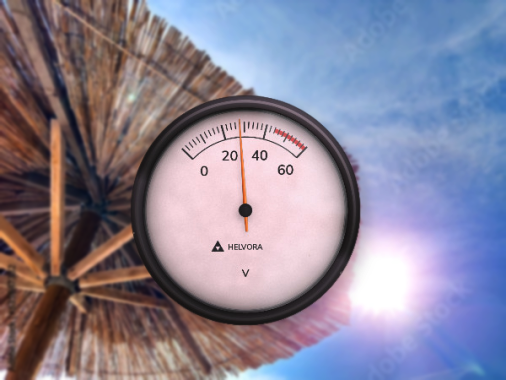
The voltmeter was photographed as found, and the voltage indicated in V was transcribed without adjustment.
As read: 28 V
